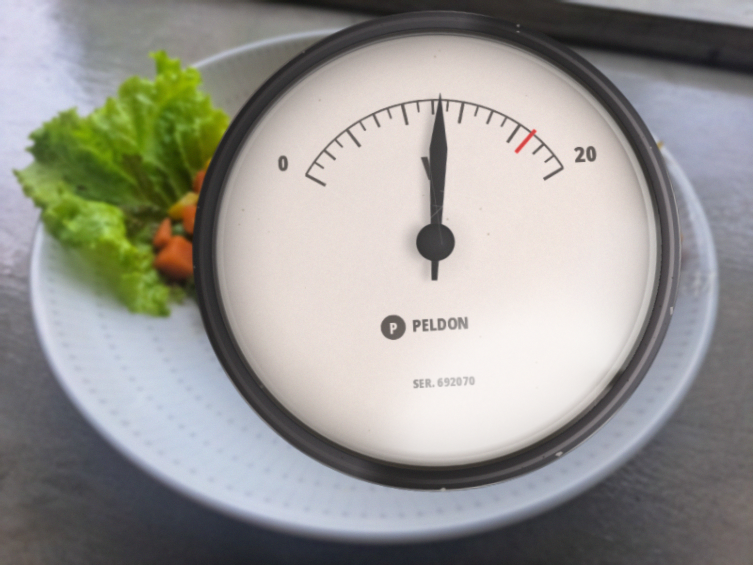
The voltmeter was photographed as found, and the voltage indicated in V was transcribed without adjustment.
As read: 10.5 V
